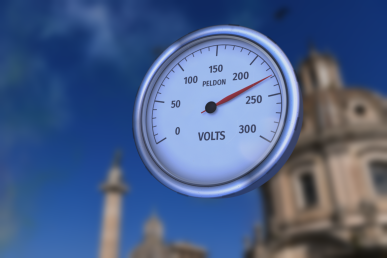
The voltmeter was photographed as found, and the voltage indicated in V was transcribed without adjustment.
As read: 230 V
